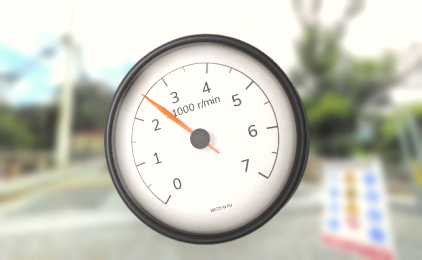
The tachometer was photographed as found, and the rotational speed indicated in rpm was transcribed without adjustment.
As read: 2500 rpm
